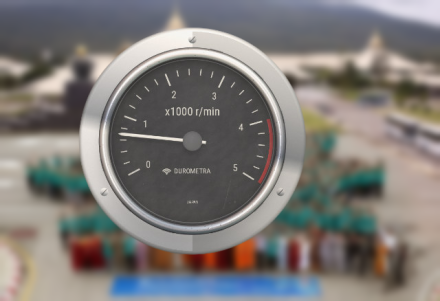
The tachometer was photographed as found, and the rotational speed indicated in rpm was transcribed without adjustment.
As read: 700 rpm
